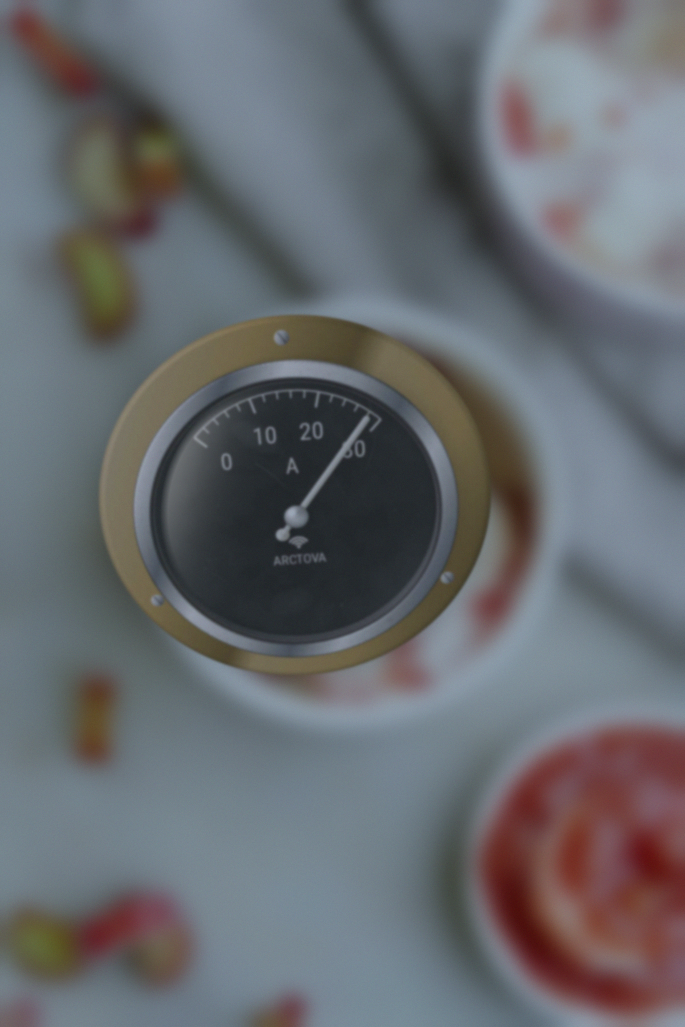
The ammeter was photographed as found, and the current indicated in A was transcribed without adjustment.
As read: 28 A
